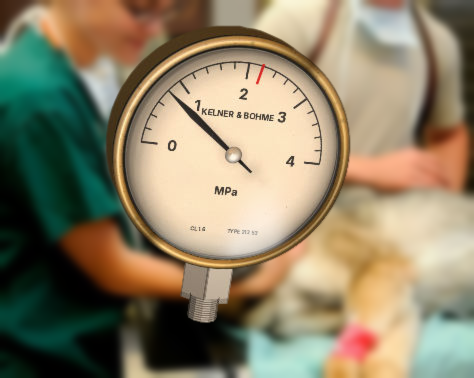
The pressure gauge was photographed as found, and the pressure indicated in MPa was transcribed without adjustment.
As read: 0.8 MPa
